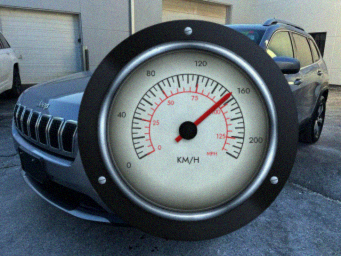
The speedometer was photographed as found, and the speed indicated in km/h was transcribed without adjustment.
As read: 155 km/h
